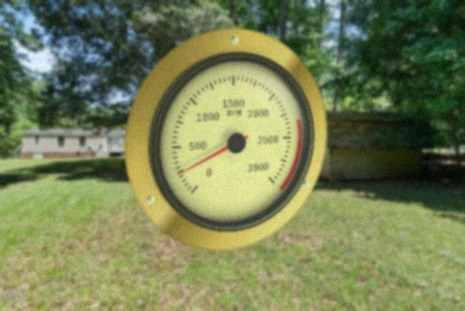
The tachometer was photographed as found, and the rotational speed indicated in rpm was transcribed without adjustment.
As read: 250 rpm
